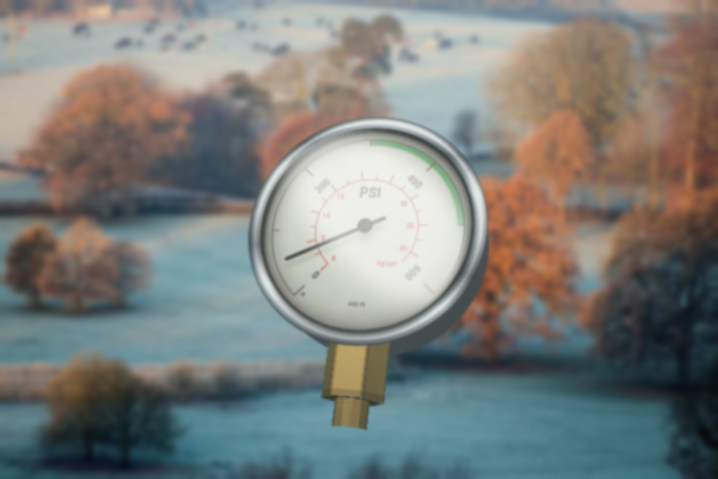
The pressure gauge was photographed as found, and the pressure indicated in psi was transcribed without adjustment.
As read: 50 psi
